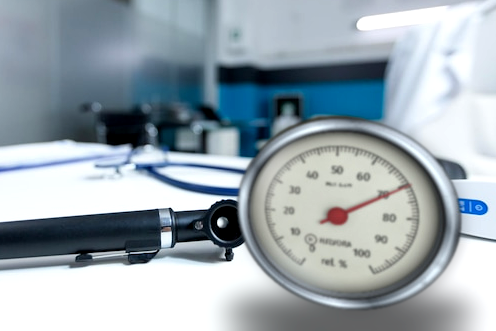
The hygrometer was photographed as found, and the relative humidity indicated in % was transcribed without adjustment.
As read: 70 %
